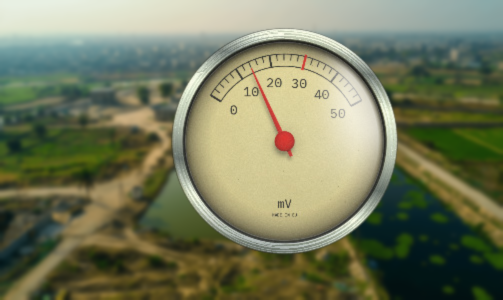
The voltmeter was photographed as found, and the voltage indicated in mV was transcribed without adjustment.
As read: 14 mV
